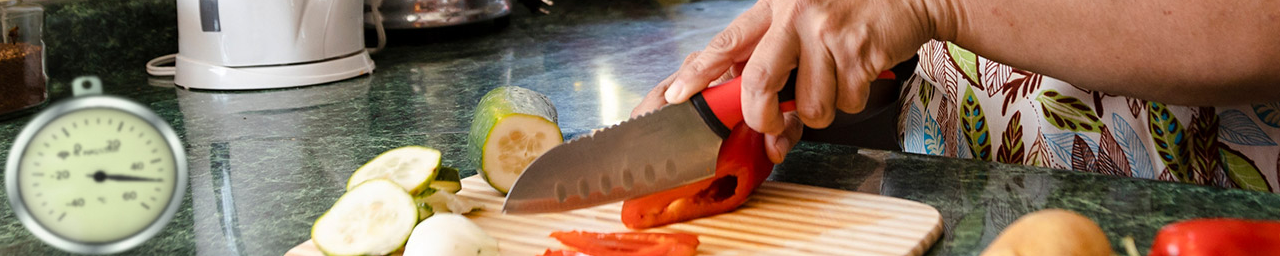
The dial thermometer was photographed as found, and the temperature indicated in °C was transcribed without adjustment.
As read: 48 °C
